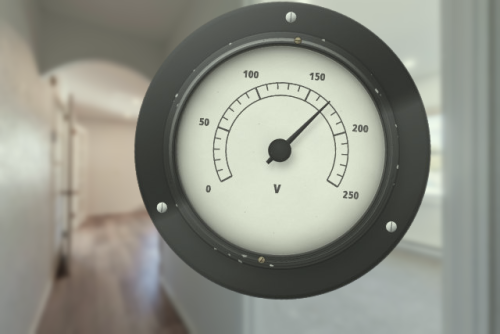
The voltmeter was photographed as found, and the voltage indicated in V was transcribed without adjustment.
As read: 170 V
